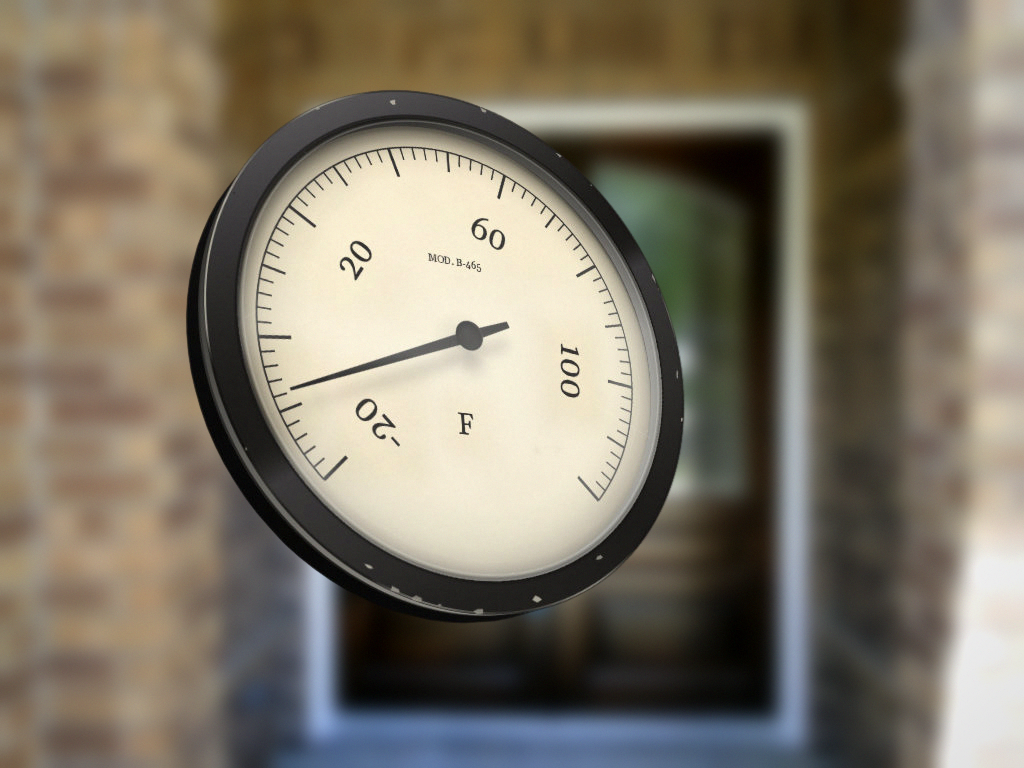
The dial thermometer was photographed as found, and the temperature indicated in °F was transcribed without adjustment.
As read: -8 °F
